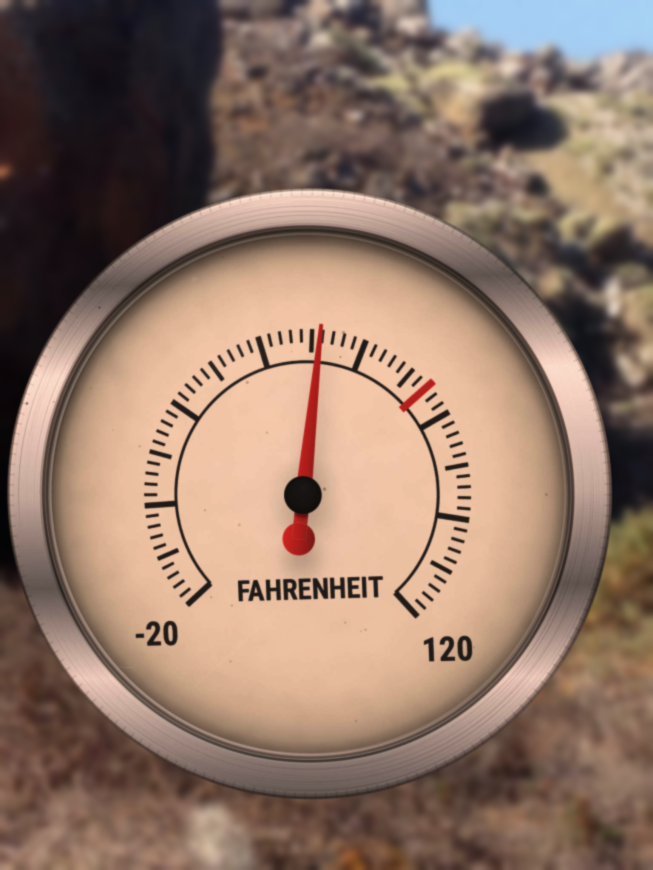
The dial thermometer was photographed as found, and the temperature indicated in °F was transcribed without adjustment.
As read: 52 °F
